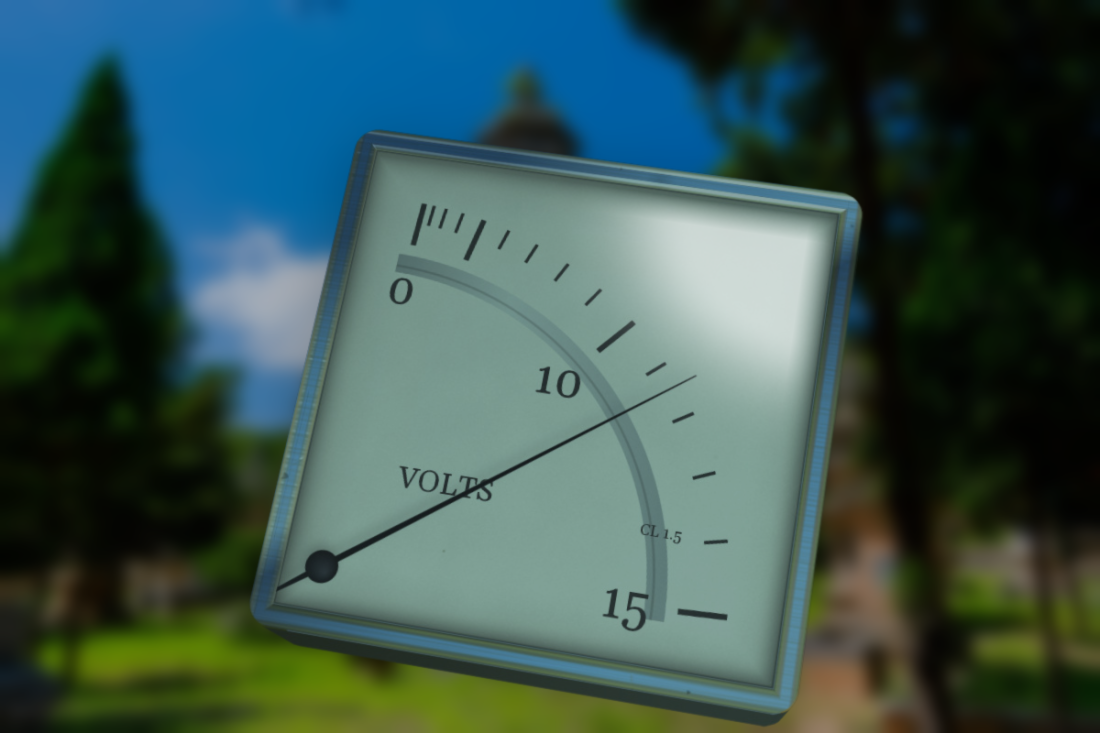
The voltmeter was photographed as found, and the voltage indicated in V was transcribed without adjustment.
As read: 11.5 V
